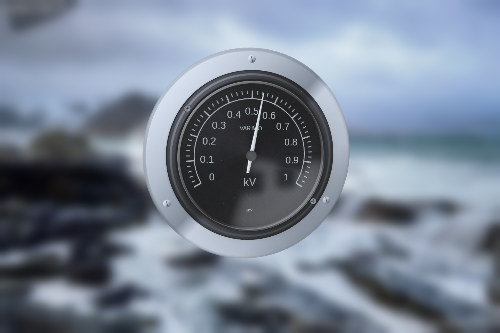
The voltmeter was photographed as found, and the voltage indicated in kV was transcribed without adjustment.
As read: 0.54 kV
